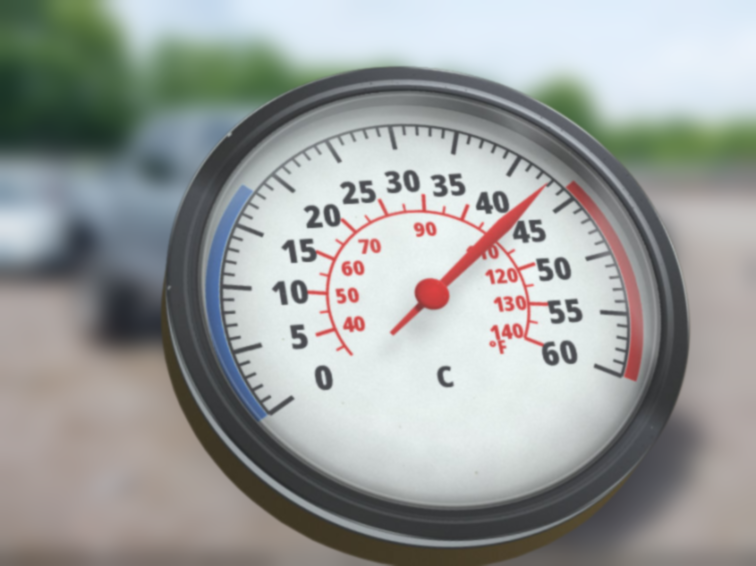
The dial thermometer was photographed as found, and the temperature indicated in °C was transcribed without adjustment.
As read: 43 °C
